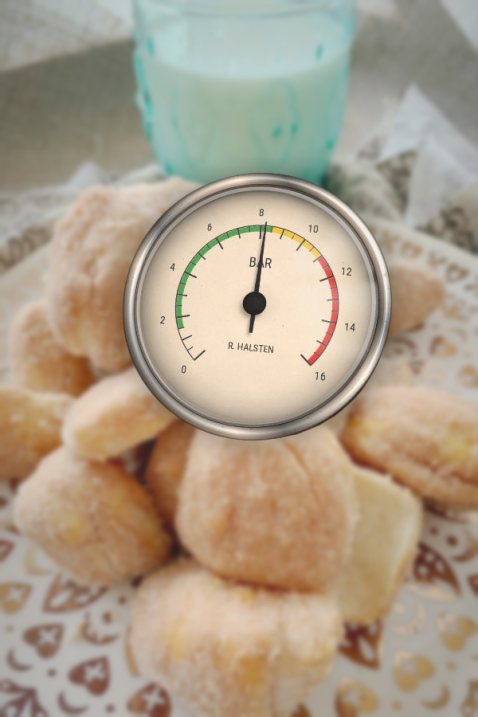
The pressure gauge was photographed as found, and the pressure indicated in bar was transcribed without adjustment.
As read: 8.25 bar
